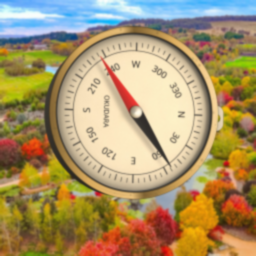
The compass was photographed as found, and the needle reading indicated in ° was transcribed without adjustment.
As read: 235 °
